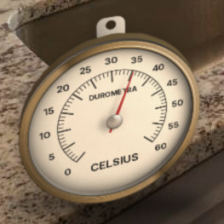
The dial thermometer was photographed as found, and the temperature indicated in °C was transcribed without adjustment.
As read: 35 °C
